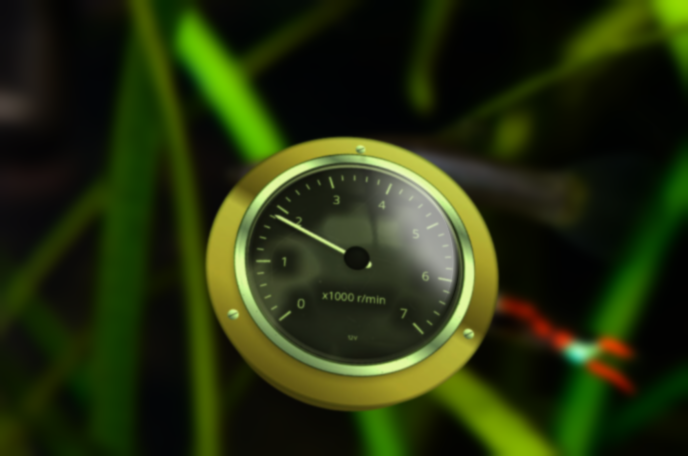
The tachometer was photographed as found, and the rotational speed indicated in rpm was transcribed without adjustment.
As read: 1800 rpm
